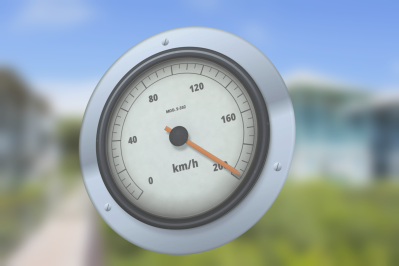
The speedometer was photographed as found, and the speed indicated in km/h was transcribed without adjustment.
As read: 197.5 km/h
